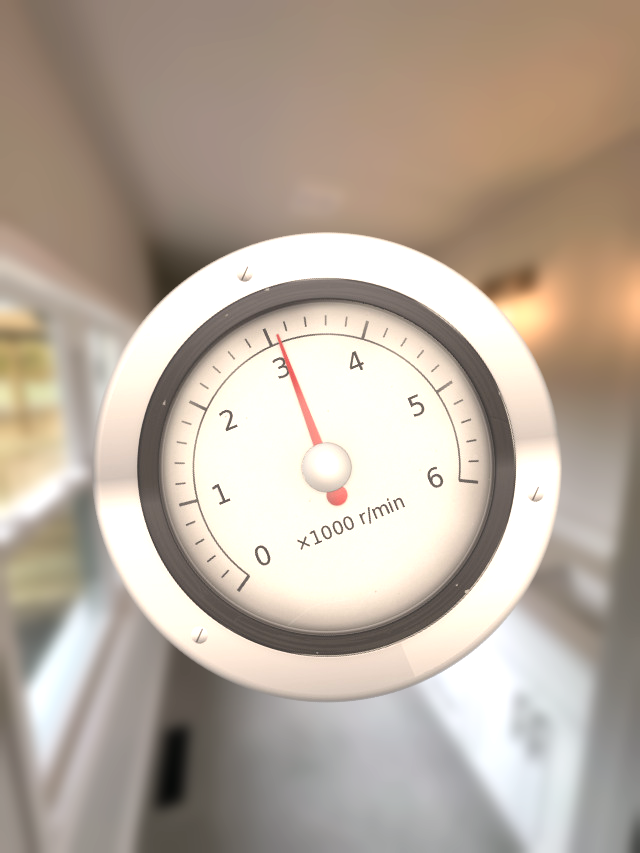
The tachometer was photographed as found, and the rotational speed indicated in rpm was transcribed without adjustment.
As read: 3100 rpm
